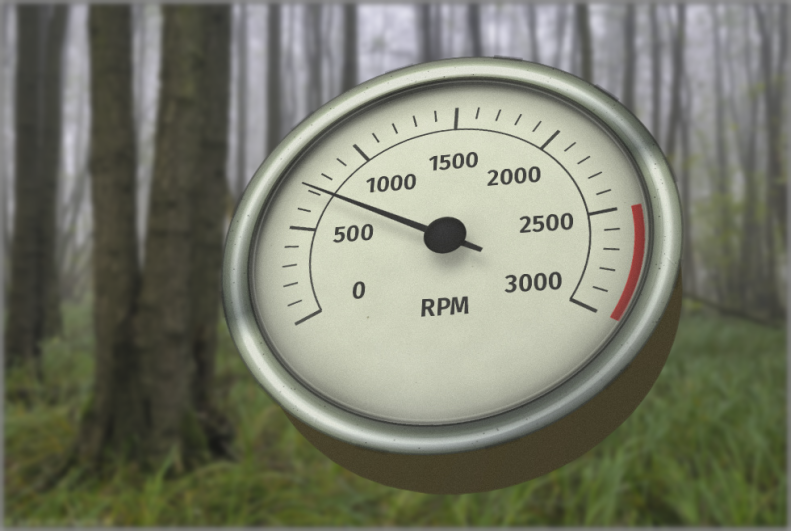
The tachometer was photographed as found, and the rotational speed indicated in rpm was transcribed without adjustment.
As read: 700 rpm
